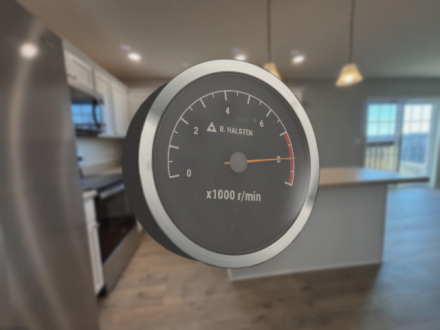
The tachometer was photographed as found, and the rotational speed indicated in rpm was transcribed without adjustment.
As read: 8000 rpm
